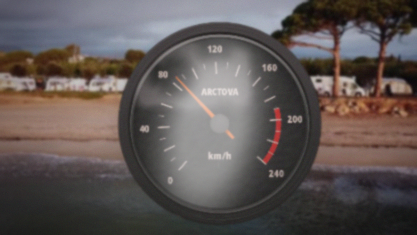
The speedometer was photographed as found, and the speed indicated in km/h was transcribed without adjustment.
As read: 85 km/h
